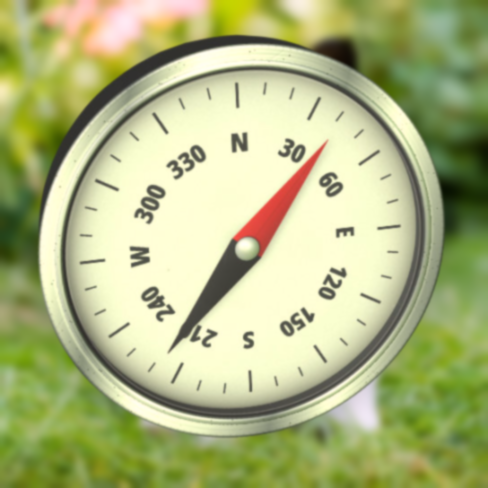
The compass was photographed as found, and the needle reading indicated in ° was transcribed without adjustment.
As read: 40 °
